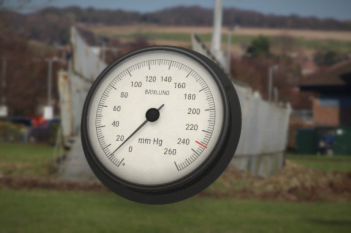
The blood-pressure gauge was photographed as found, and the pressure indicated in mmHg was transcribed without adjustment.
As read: 10 mmHg
